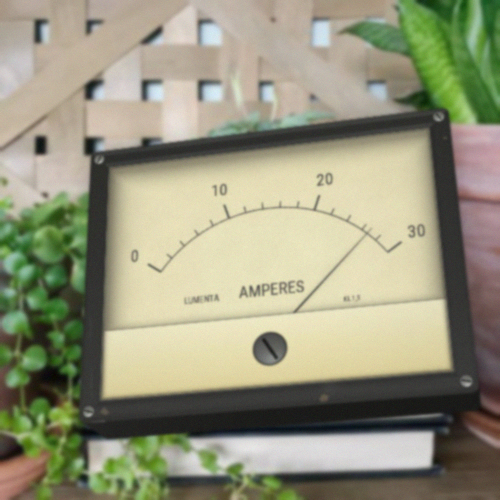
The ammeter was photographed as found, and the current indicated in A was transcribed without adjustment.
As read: 27 A
